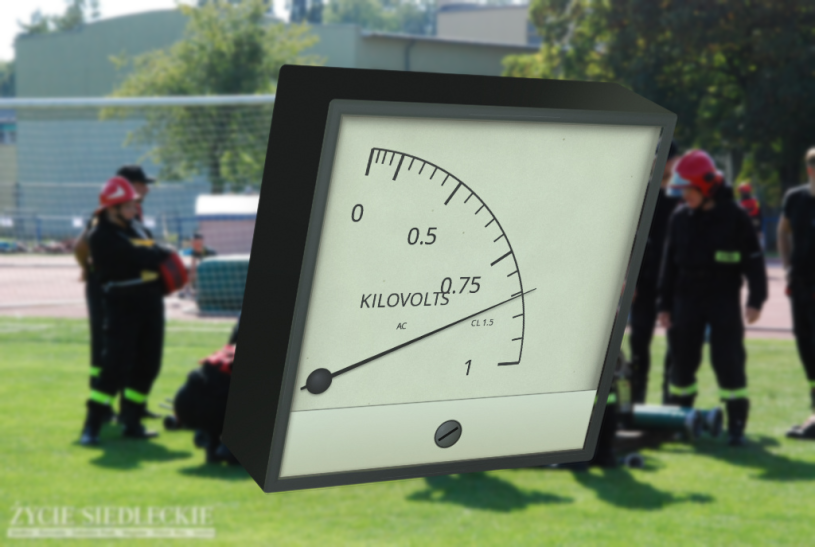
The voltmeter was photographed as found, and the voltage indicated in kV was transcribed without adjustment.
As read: 0.85 kV
